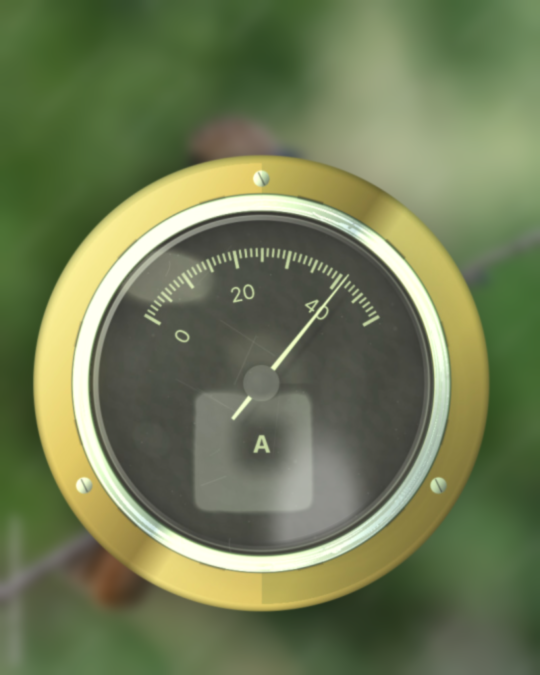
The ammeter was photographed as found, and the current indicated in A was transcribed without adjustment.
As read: 41 A
